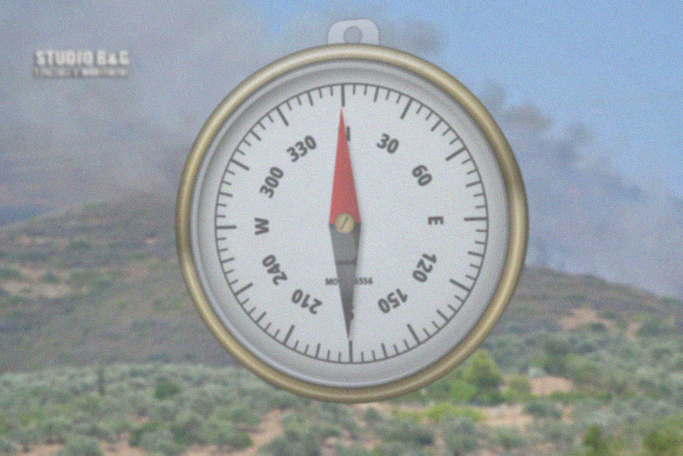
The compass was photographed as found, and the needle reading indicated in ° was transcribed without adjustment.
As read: 0 °
